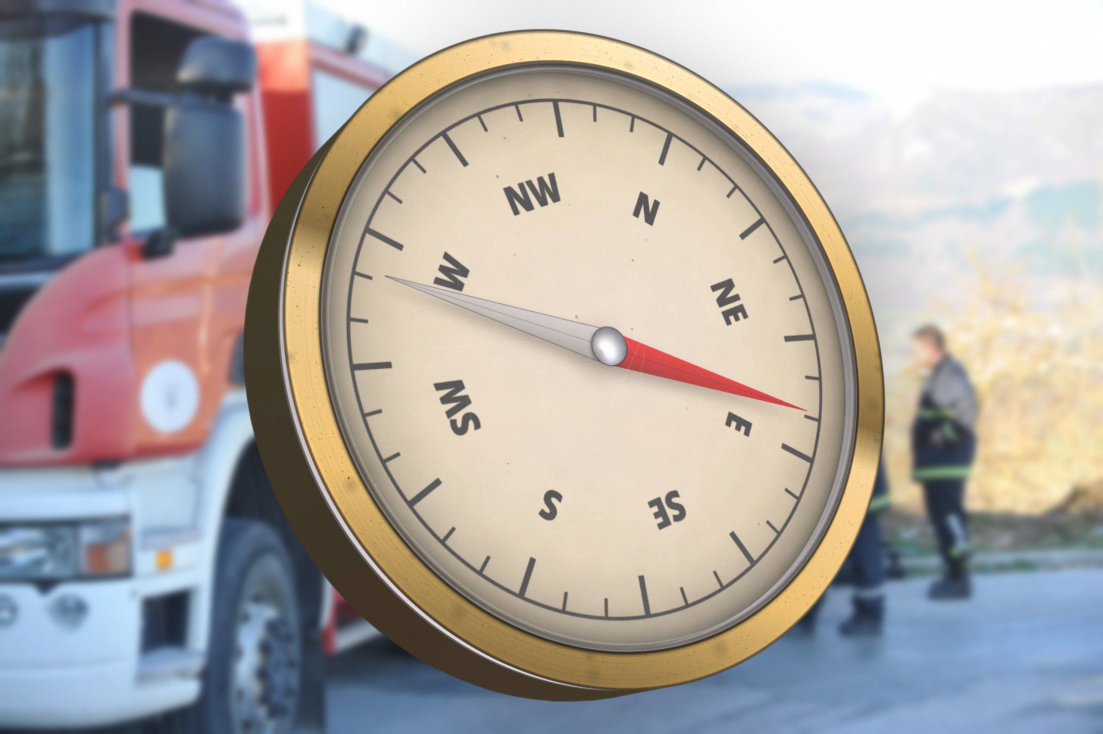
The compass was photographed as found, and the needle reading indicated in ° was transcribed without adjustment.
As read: 80 °
